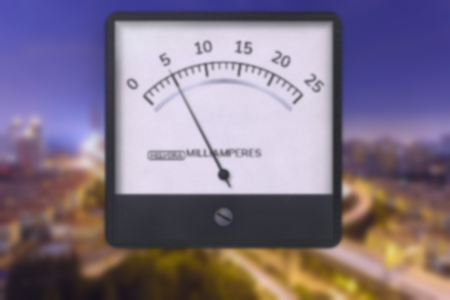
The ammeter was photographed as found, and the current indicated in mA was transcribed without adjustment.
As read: 5 mA
